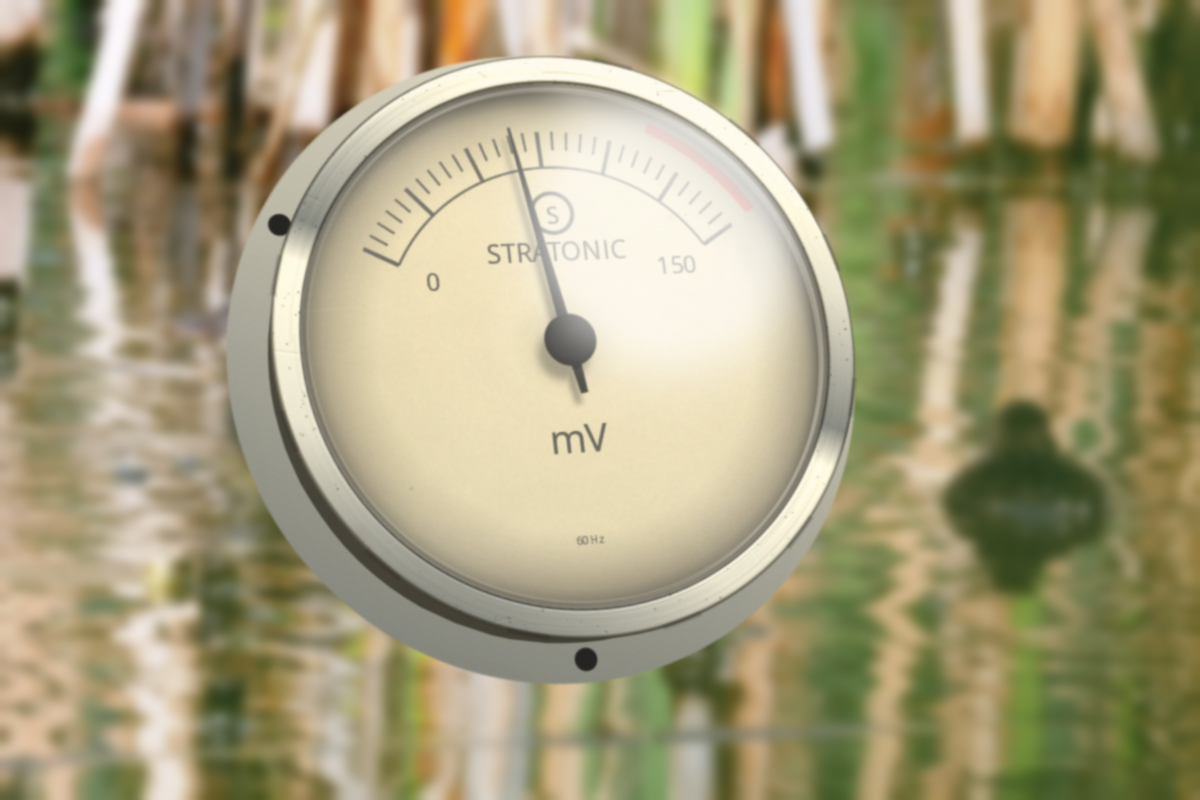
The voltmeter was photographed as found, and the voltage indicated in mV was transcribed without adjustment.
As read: 65 mV
